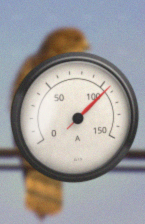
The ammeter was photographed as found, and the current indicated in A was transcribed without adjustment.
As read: 105 A
